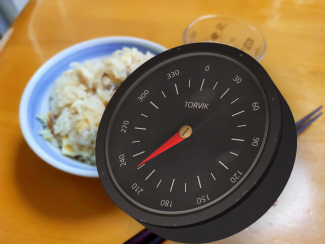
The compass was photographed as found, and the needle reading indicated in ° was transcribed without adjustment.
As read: 225 °
